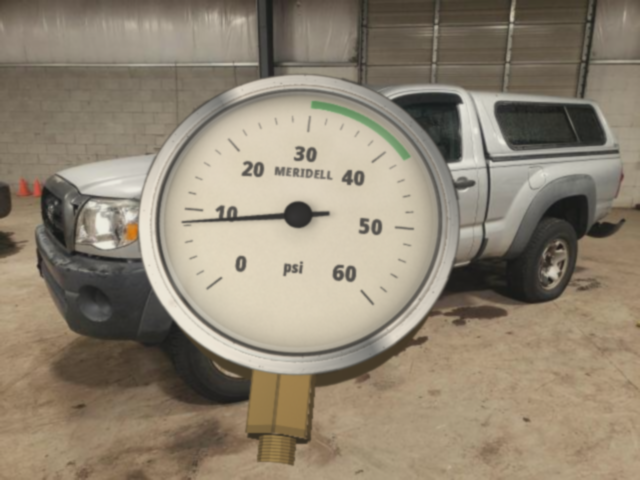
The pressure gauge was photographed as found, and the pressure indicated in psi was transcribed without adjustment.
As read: 8 psi
